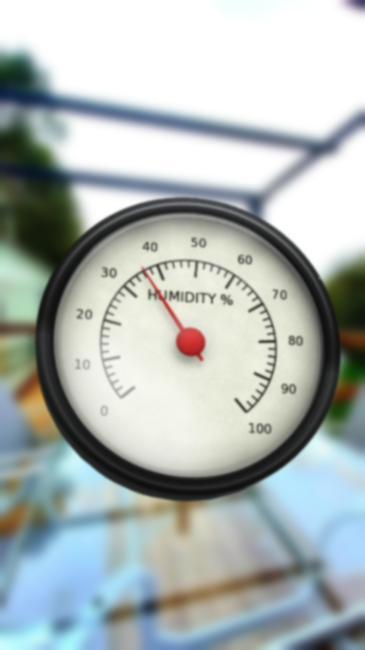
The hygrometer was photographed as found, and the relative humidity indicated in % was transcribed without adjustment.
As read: 36 %
